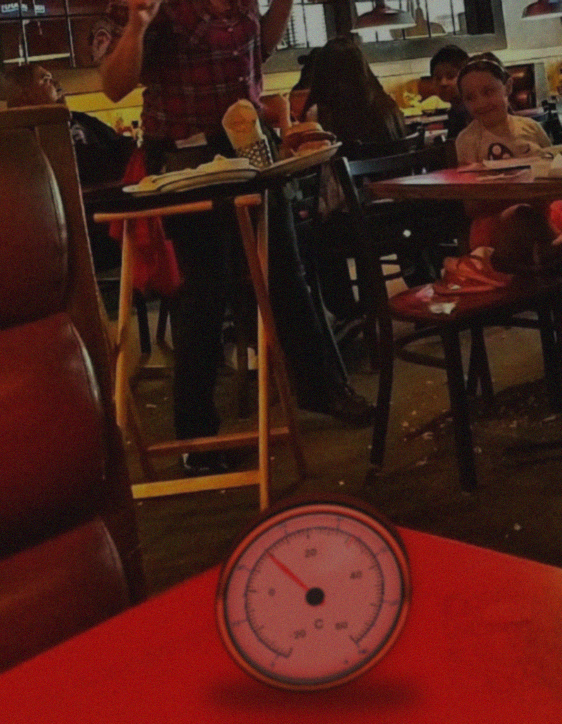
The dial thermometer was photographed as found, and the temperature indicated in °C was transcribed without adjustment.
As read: 10 °C
